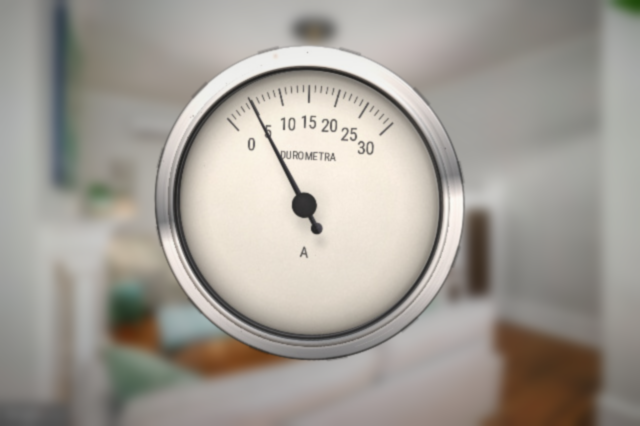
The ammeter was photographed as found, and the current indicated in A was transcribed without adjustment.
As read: 5 A
